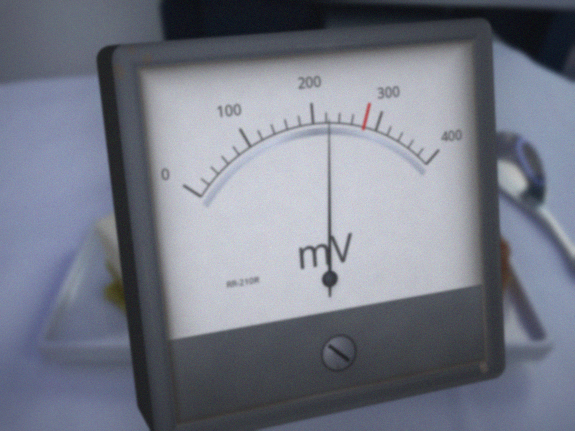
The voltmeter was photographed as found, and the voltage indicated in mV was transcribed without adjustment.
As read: 220 mV
